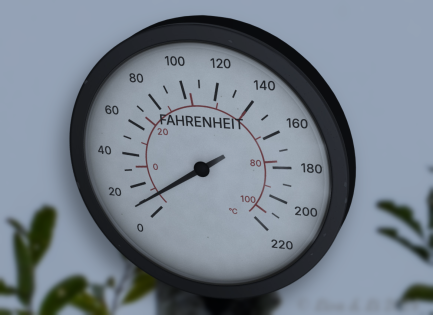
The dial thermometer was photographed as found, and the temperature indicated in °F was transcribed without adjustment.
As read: 10 °F
